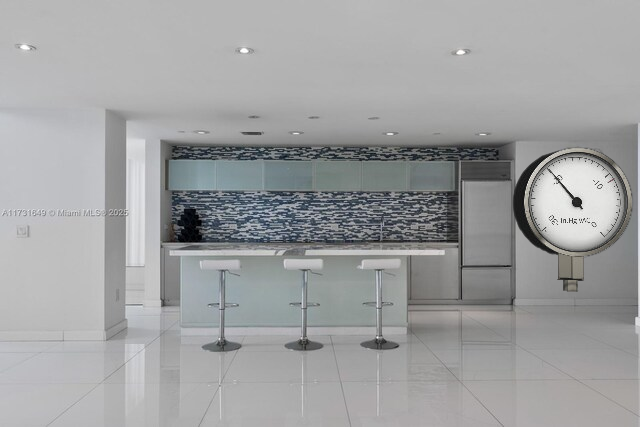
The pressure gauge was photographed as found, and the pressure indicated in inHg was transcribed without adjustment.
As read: -20 inHg
